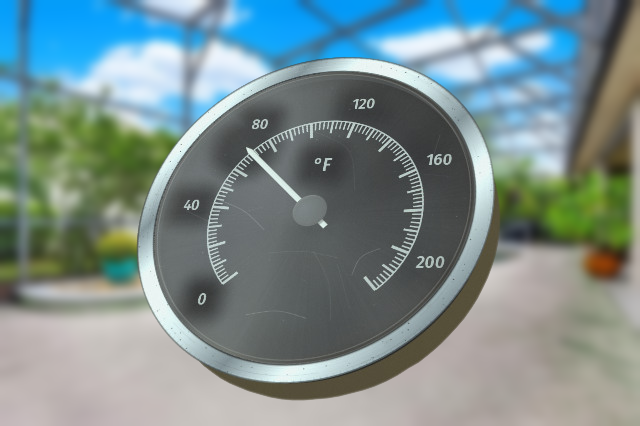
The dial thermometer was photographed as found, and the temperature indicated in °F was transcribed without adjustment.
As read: 70 °F
